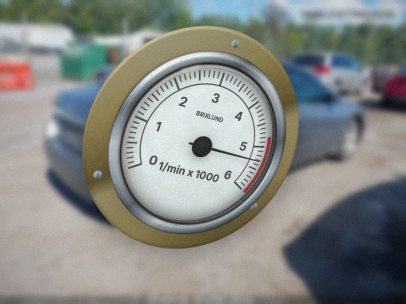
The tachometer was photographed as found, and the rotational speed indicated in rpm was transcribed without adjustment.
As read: 5300 rpm
